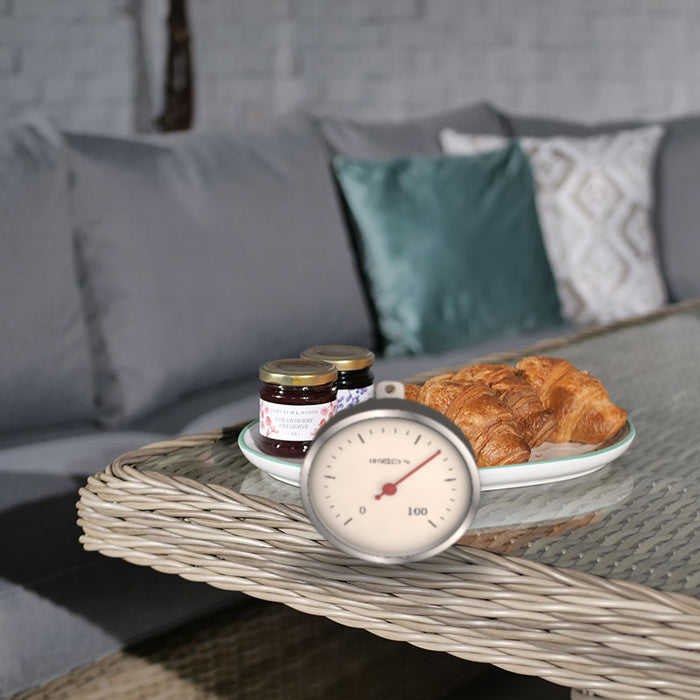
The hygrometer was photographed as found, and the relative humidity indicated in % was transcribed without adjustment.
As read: 68 %
